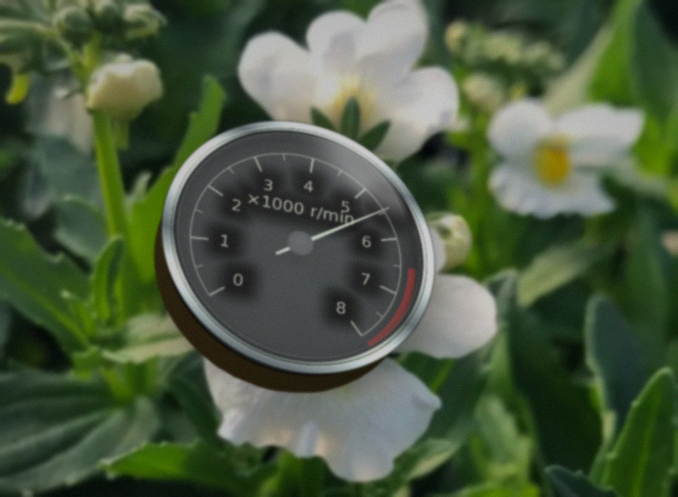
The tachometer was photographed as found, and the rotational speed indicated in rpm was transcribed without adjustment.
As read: 5500 rpm
